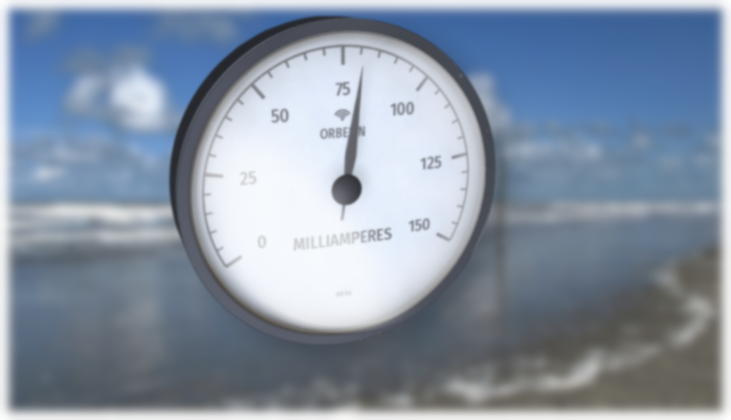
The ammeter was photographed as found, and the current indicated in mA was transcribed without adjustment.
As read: 80 mA
